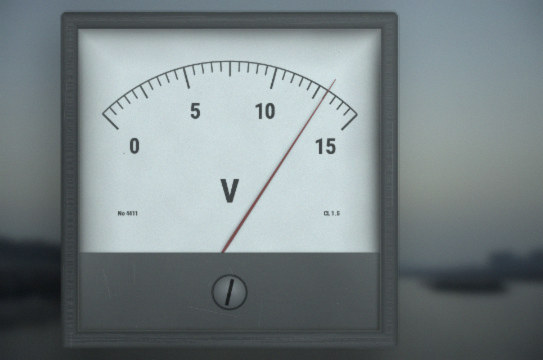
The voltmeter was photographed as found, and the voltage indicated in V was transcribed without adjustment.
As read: 13 V
